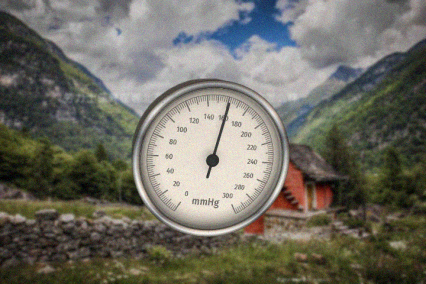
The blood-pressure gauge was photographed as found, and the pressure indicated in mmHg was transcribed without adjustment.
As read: 160 mmHg
